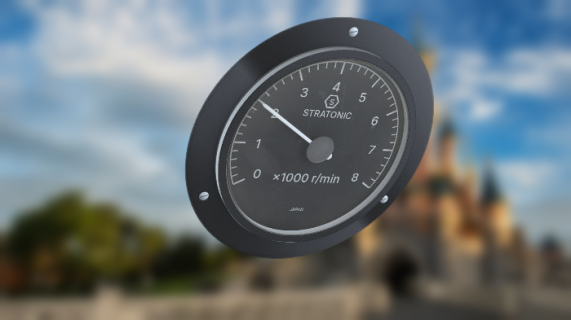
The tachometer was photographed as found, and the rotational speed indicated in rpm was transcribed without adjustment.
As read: 2000 rpm
